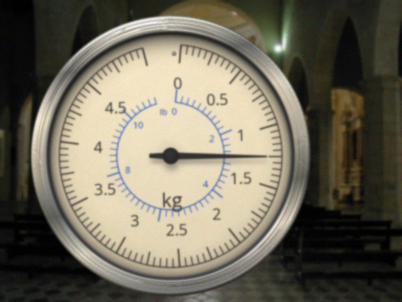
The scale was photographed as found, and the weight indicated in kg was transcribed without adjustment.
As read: 1.25 kg
